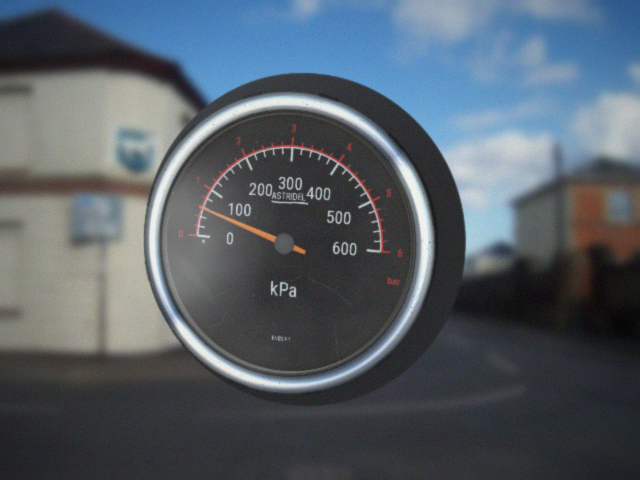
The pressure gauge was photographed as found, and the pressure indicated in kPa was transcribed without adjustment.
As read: 60 kPa
